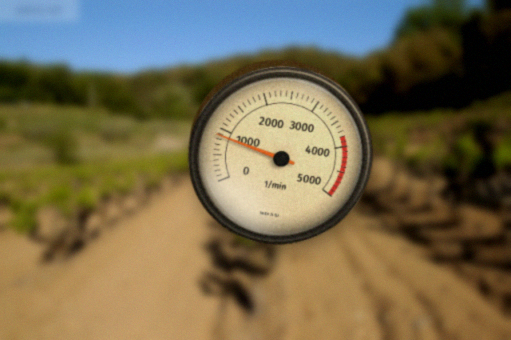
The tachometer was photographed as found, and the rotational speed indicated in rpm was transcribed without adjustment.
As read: 900 rpm
